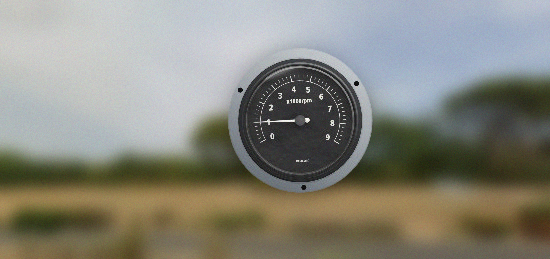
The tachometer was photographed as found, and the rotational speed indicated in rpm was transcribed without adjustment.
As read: 1000 rpm
